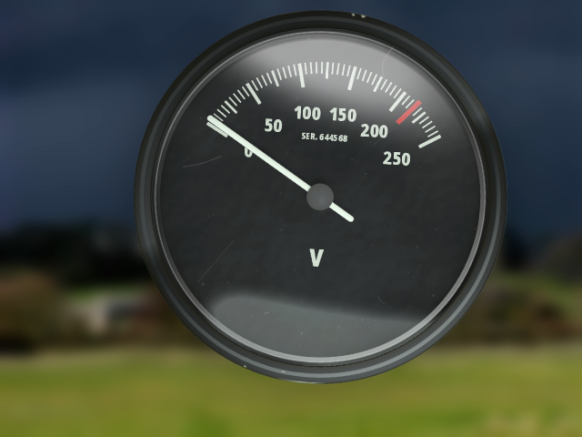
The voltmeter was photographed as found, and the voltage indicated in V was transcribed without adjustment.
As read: 5 V
